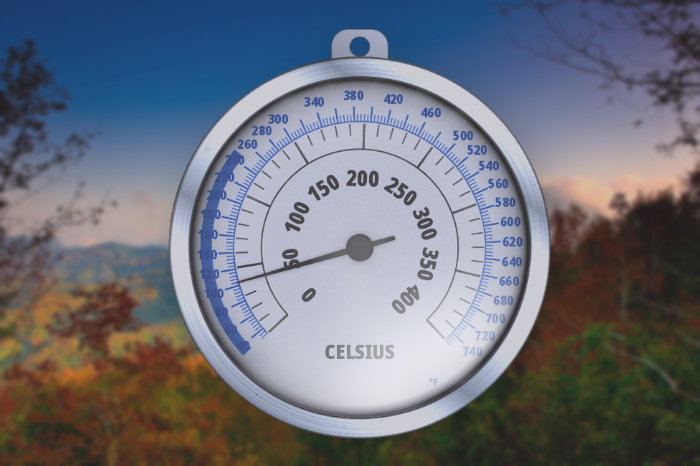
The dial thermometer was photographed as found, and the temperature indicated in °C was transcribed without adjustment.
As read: 40 °C
